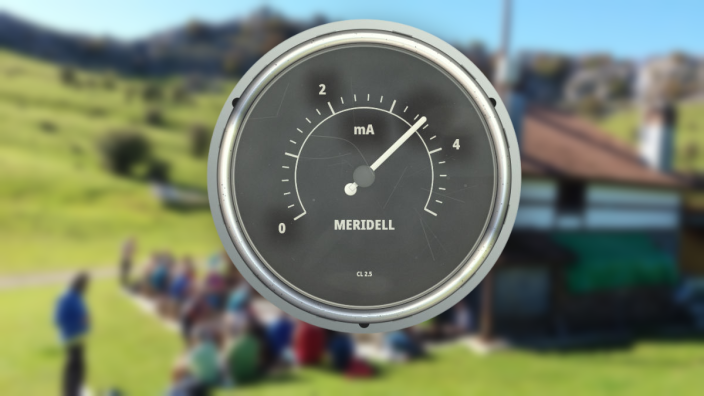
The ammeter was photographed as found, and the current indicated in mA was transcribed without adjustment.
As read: 3.5 mA
